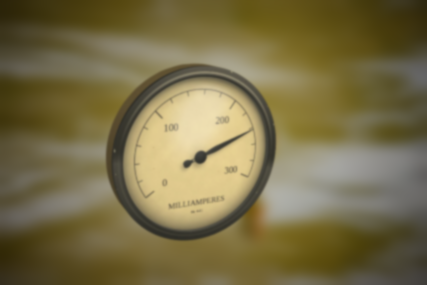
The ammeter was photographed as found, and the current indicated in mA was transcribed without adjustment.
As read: 240 mA
